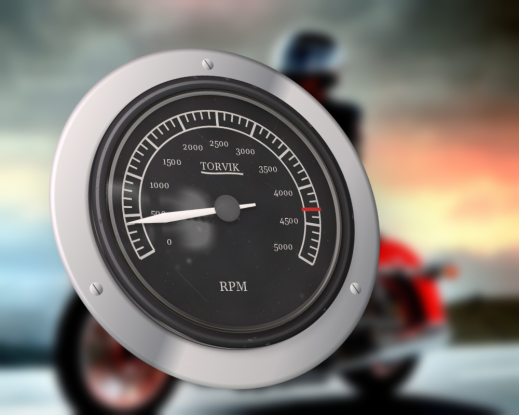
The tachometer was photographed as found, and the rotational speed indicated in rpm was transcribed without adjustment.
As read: 400 rpm
